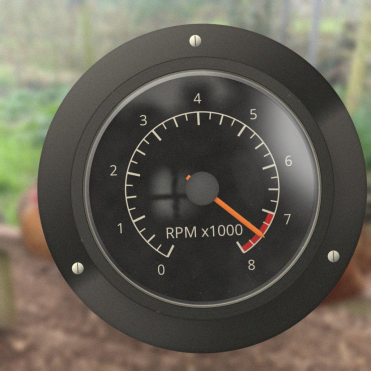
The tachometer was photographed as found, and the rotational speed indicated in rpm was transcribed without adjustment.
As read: 7500 rpm
